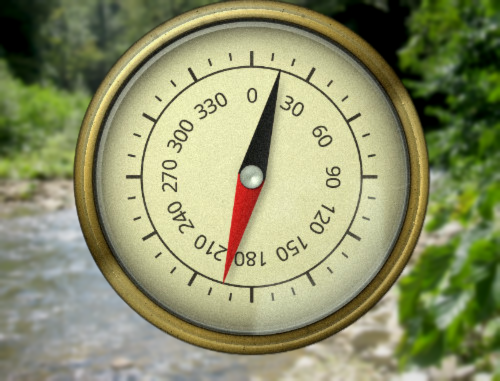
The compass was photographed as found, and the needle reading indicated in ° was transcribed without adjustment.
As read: 195 °
